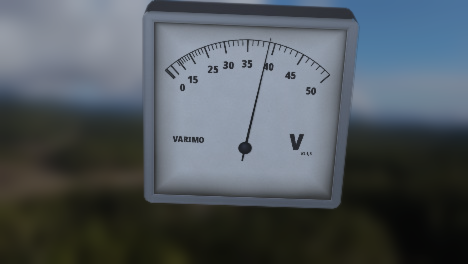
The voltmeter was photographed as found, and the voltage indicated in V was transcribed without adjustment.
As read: 39 V
